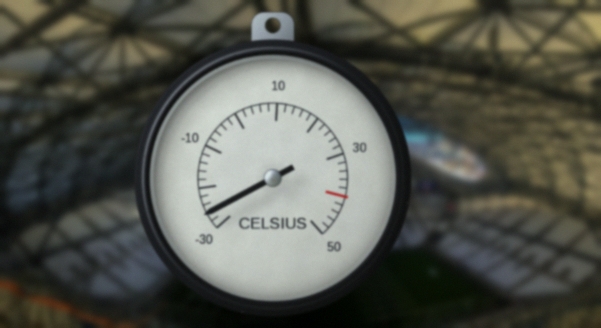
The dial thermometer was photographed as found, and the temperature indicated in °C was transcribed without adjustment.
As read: -26 °C
